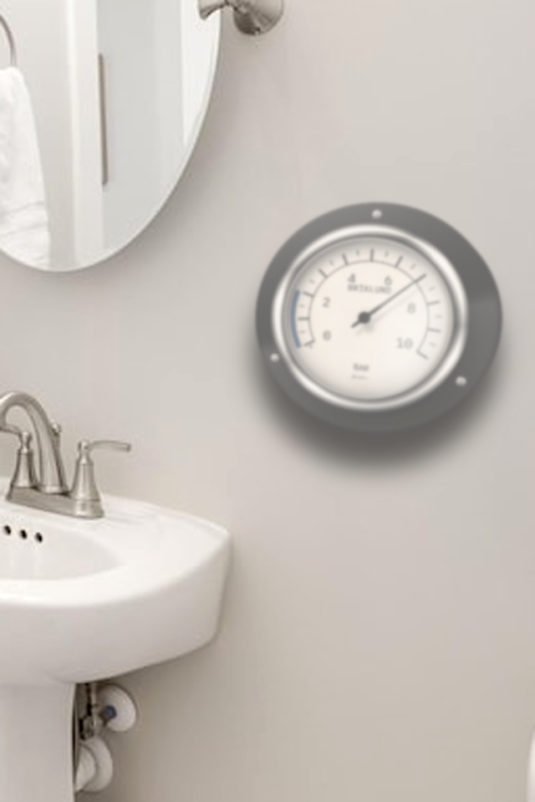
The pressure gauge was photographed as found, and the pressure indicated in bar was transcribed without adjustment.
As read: 7 bar
